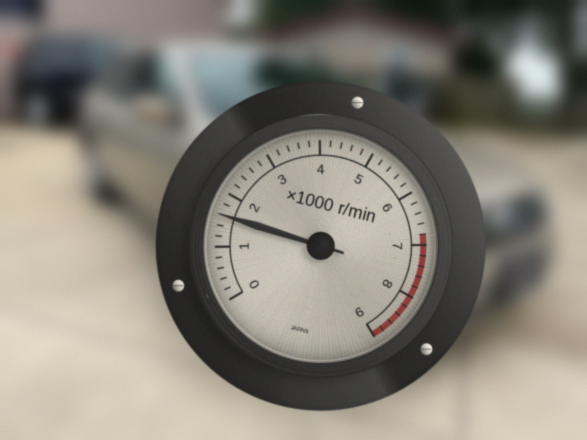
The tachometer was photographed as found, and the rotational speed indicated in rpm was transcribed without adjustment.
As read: 1600 rpm
